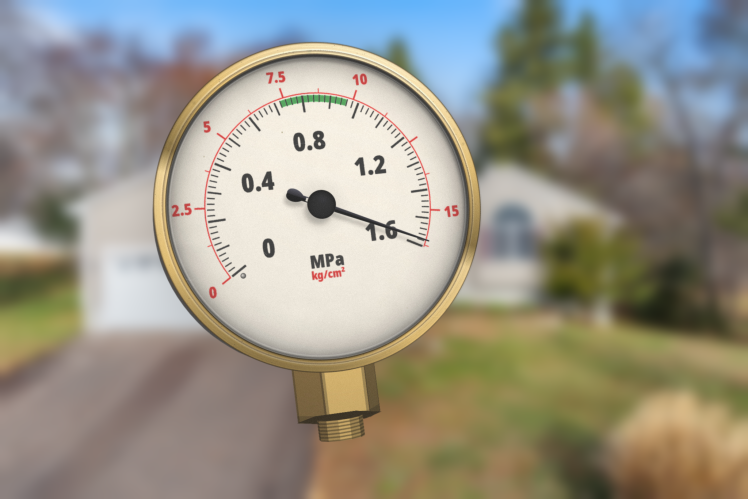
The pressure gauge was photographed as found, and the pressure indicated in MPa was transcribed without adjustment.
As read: 1.58 MPa
